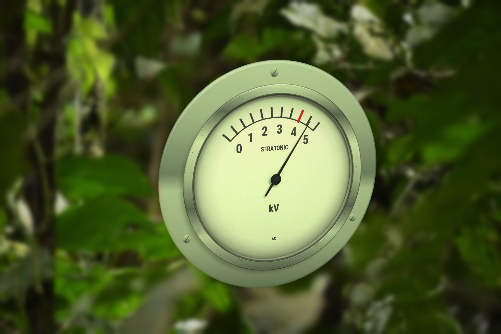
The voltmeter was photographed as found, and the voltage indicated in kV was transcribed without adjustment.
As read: 4.5 kV
